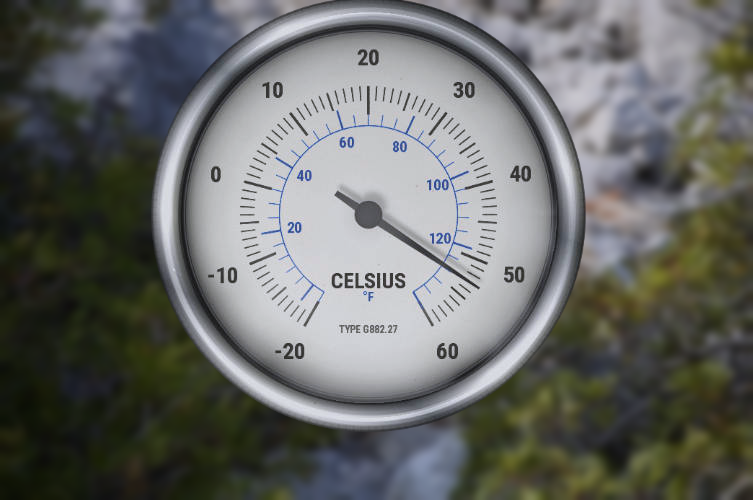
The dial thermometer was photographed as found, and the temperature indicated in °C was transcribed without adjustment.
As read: 53 °C
